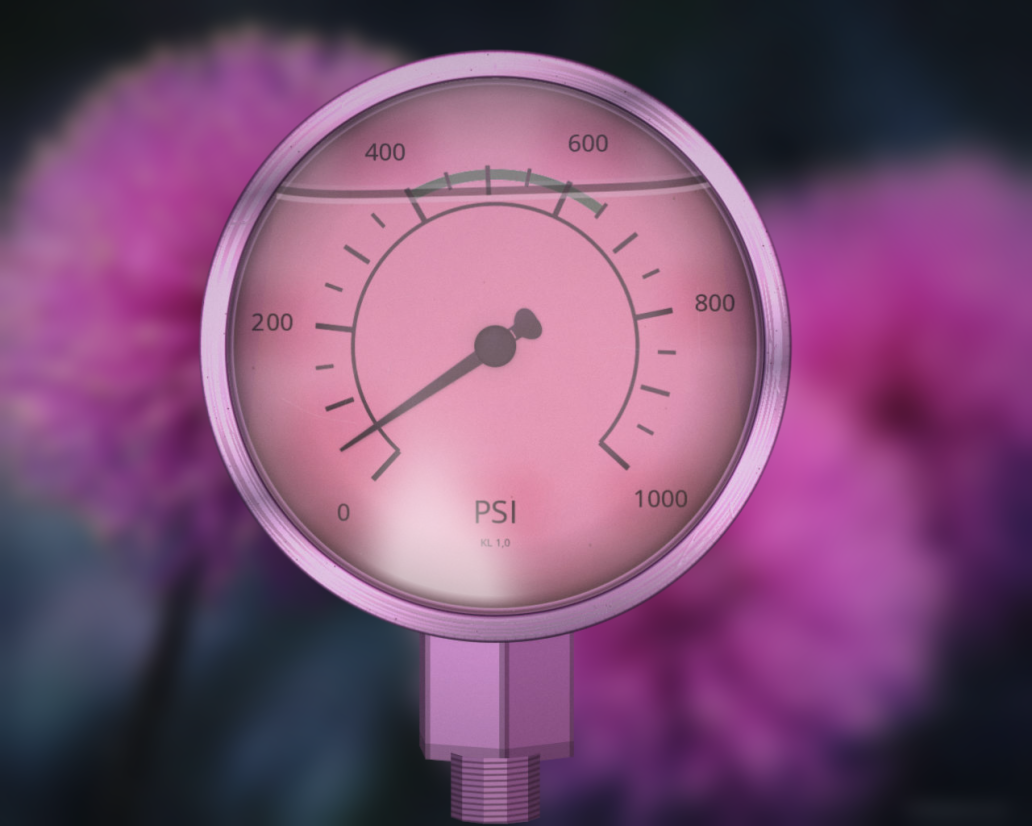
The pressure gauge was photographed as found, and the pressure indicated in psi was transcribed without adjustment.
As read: 50 psi
